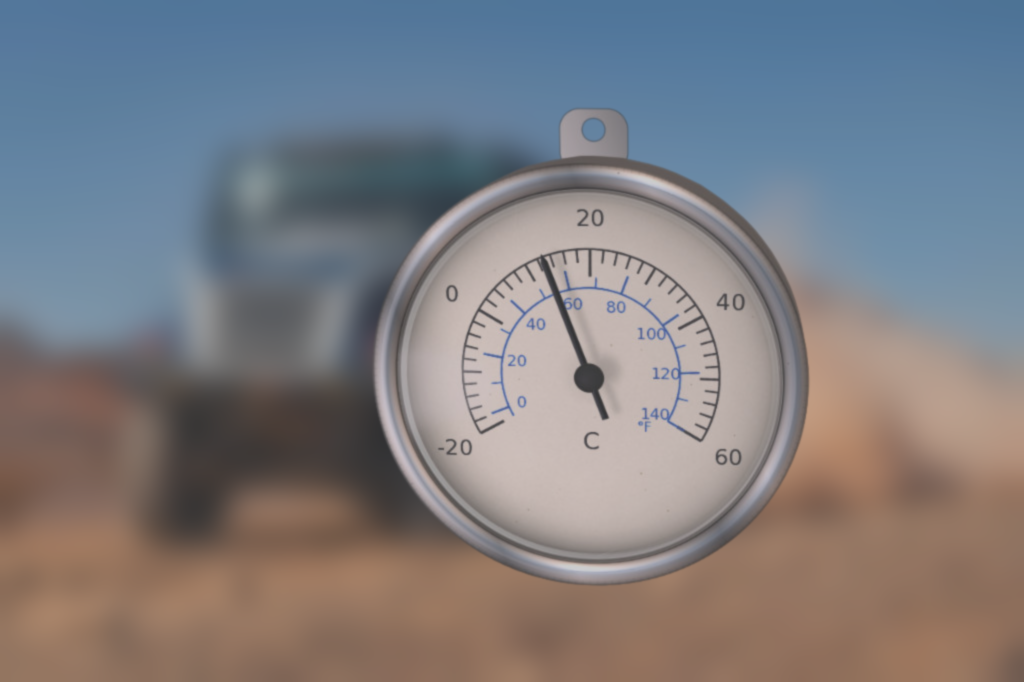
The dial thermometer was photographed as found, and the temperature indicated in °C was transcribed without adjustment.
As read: 13 °C
